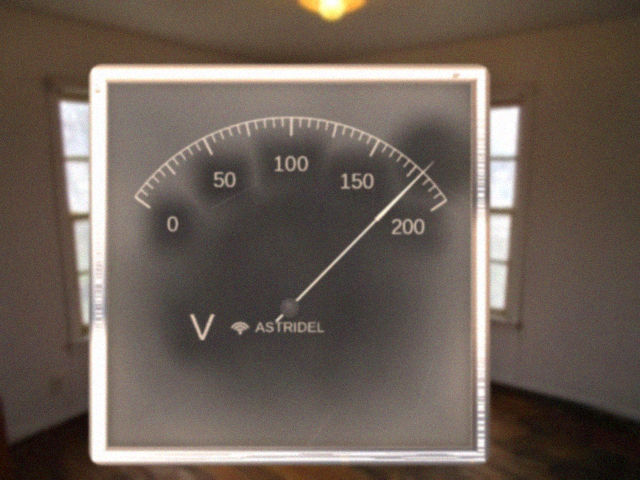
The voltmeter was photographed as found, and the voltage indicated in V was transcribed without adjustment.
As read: 180 V
